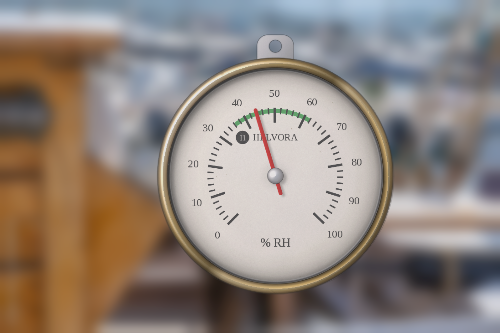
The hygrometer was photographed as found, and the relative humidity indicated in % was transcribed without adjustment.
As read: 44 %
